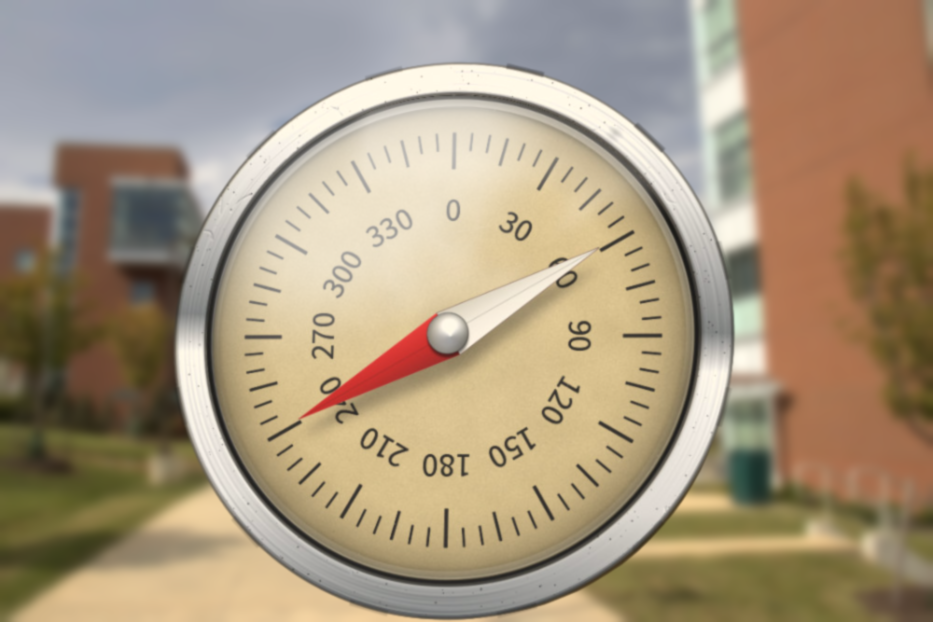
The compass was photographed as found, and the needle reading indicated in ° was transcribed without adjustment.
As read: 240 °
